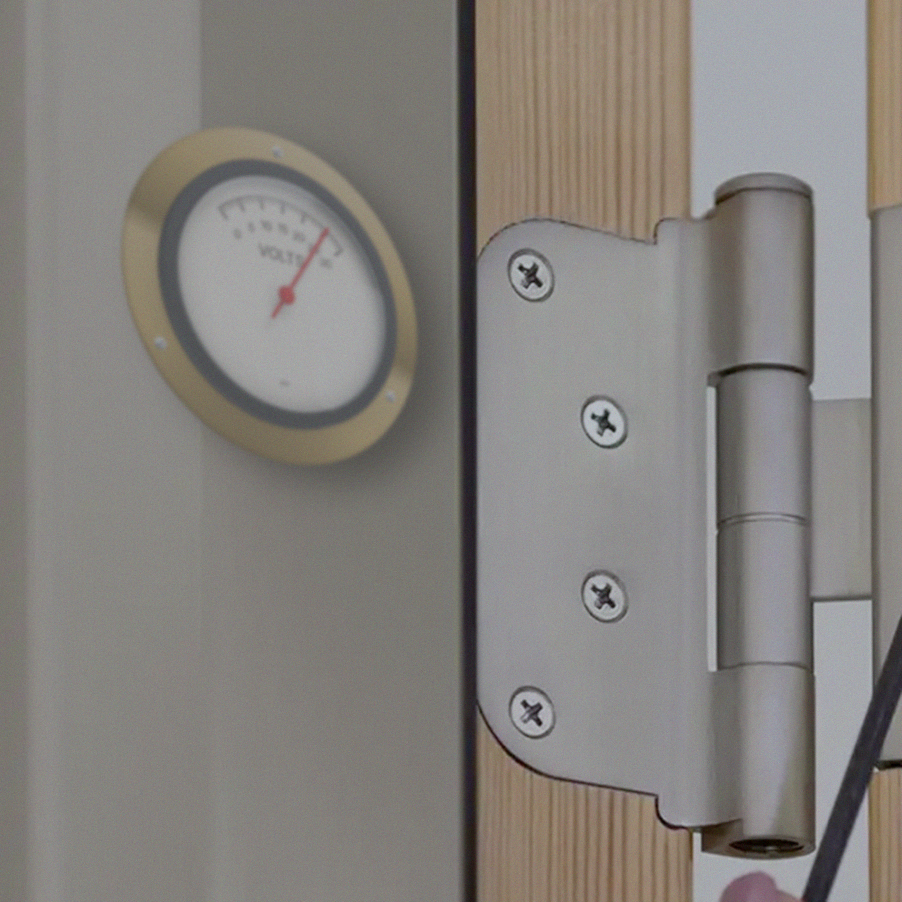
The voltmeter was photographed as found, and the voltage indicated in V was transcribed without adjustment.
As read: 25 V
